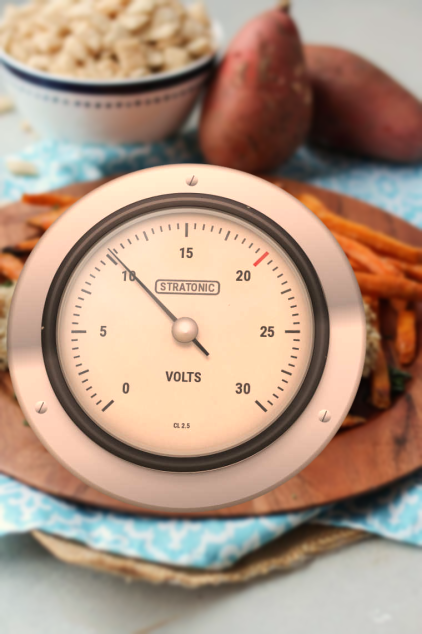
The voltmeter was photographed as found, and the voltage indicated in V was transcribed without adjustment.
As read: 10.25 V
